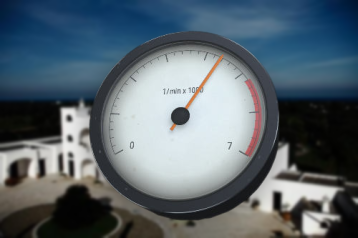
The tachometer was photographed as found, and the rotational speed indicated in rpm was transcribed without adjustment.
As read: 4400 rpm
